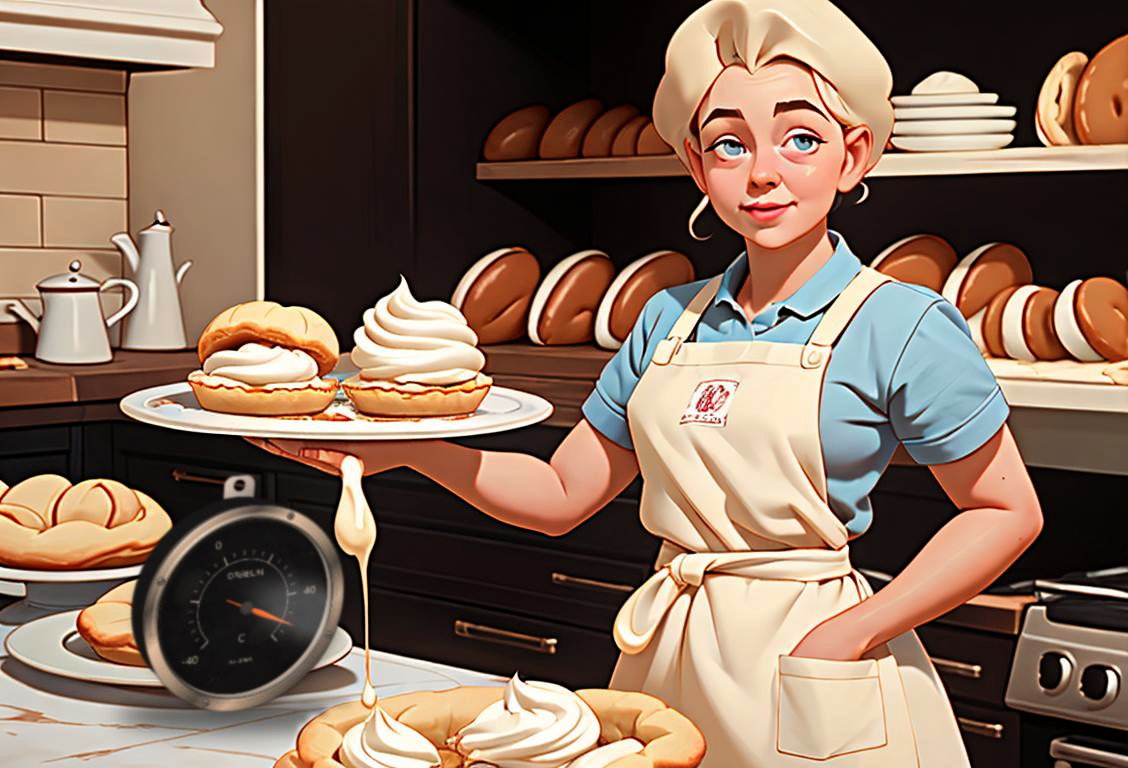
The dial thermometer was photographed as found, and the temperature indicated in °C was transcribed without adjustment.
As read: 52 °C
